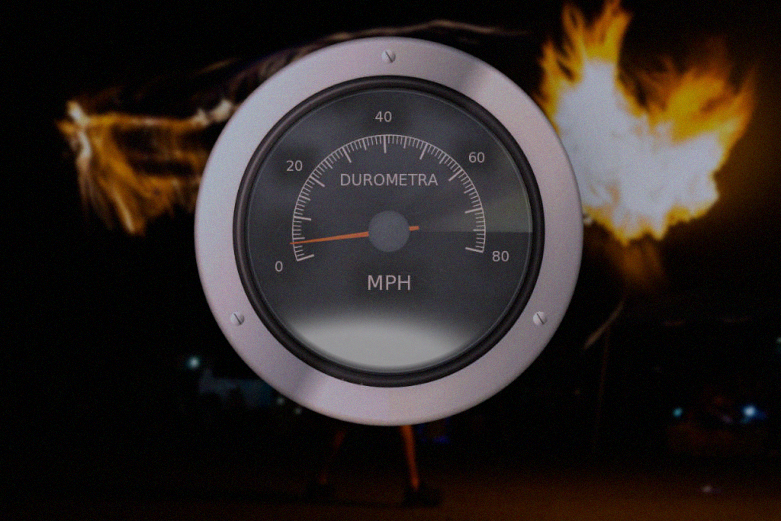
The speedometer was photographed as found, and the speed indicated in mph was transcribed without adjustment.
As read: 4 mph
